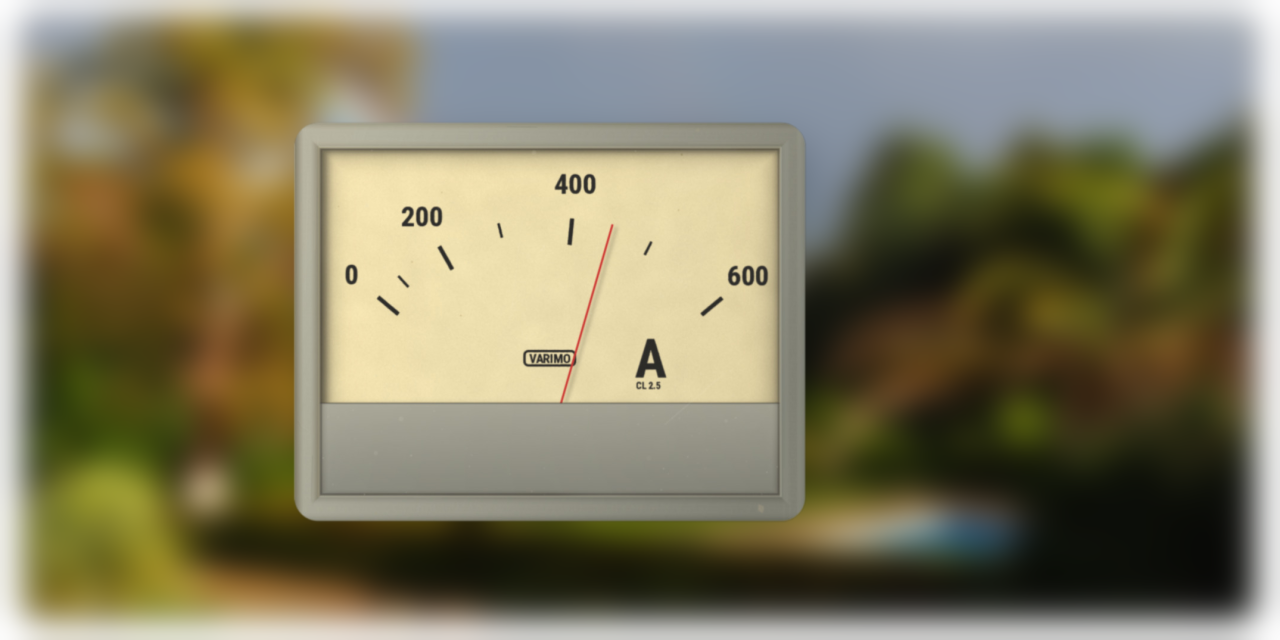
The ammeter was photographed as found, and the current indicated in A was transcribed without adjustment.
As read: 450 A
